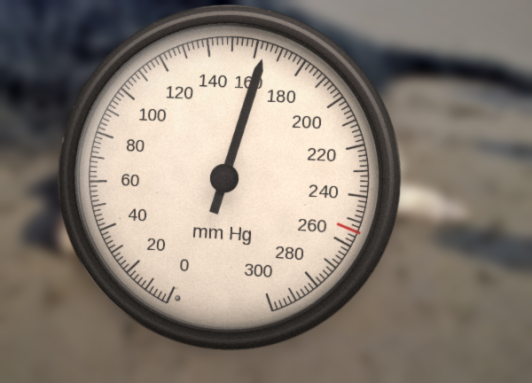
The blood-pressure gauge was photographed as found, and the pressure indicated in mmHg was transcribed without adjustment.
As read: 164 mmHg
